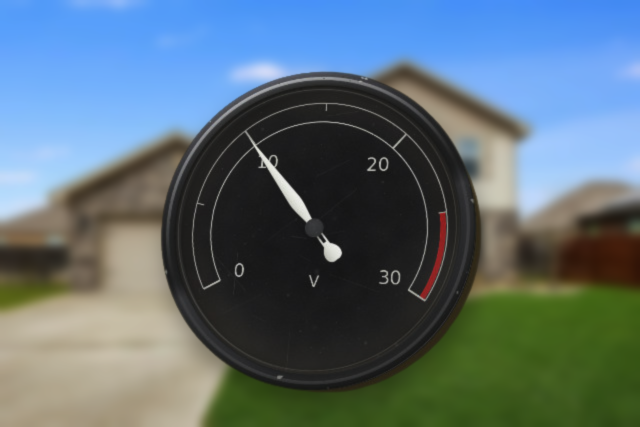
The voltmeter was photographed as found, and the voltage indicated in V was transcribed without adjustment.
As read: 10 V
